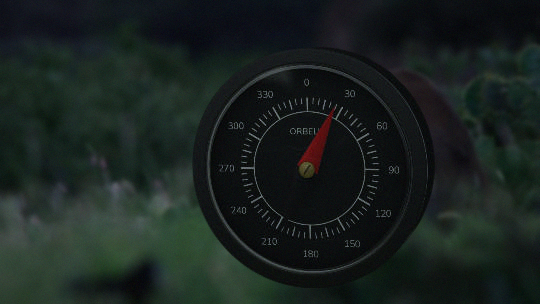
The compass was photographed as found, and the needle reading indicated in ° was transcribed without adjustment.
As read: 25 °
